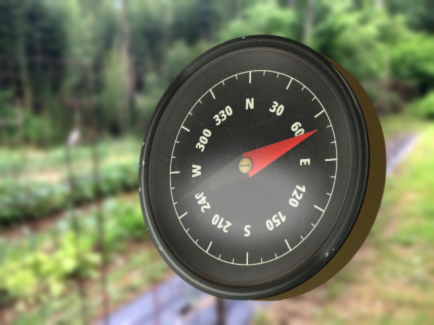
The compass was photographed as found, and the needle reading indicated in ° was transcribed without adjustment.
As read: 70 °
